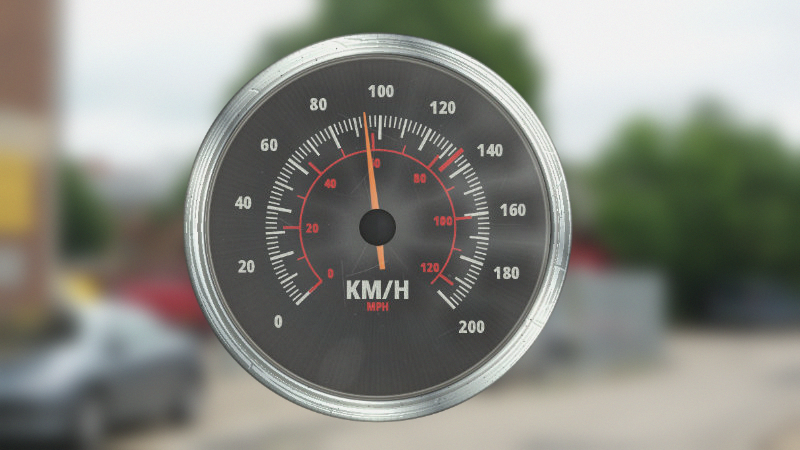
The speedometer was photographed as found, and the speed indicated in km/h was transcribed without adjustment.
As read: 94 km/h
